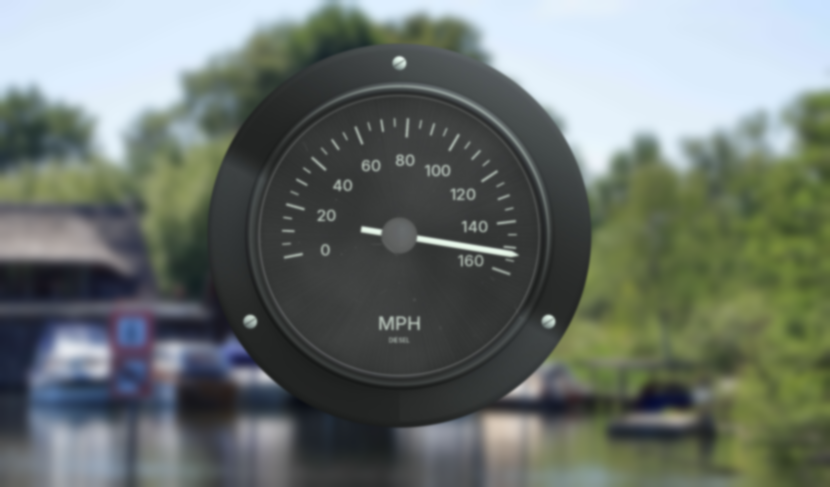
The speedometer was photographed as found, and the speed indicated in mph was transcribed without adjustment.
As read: 152.5 mph
